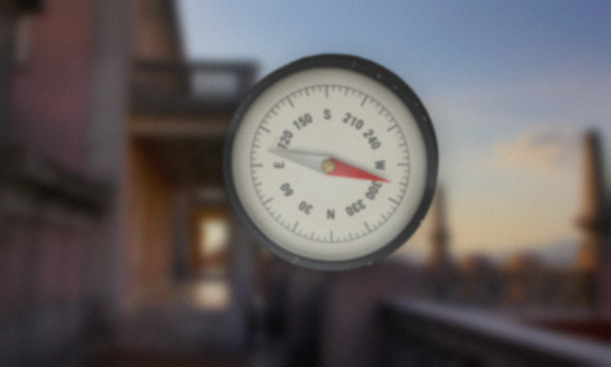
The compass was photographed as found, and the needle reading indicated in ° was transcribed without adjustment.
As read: 285 °
